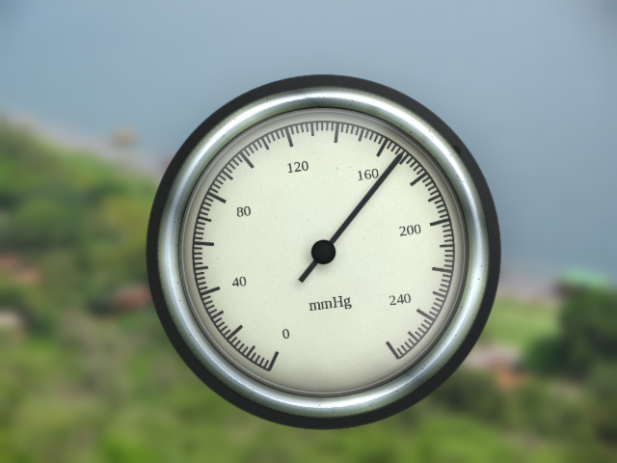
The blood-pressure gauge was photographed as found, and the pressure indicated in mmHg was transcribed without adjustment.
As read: 168 mmHg
